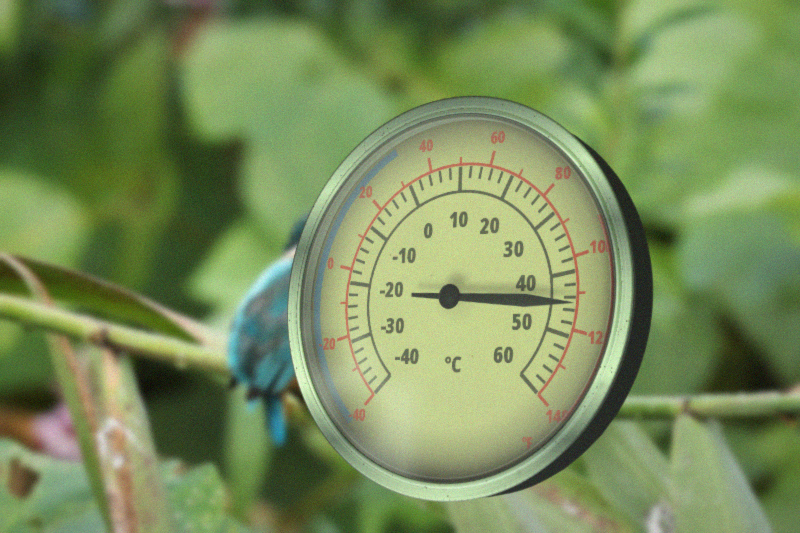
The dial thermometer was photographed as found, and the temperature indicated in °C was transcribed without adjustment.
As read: 45 °C
